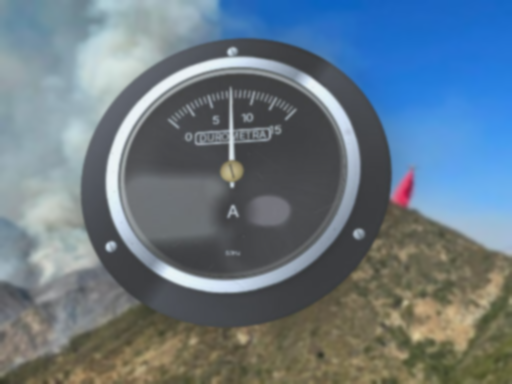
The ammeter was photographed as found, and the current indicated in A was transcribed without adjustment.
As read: 7.5 A
